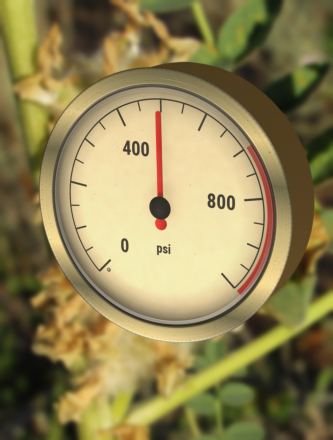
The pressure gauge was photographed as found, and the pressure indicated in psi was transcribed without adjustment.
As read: 500 psi
